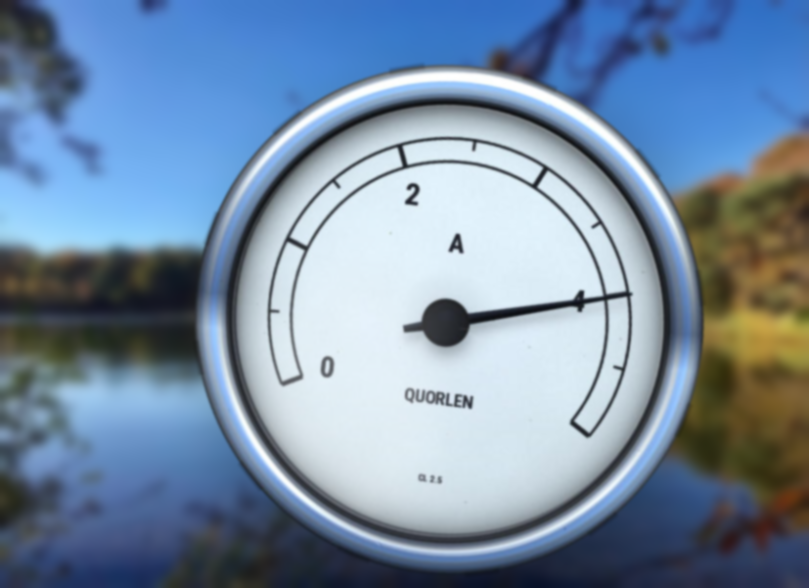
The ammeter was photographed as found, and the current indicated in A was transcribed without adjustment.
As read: 4 A
